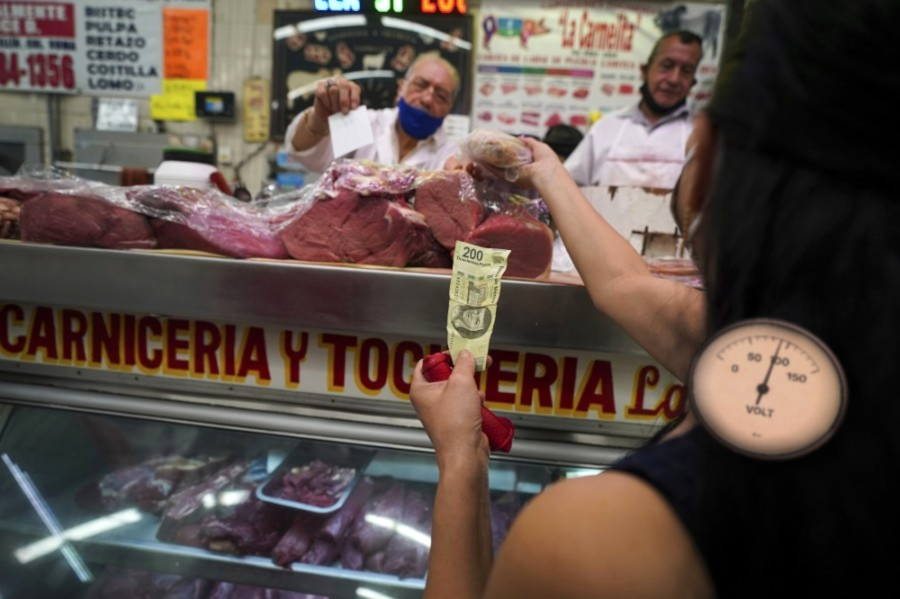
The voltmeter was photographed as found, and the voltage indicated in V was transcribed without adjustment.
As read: 90 V
